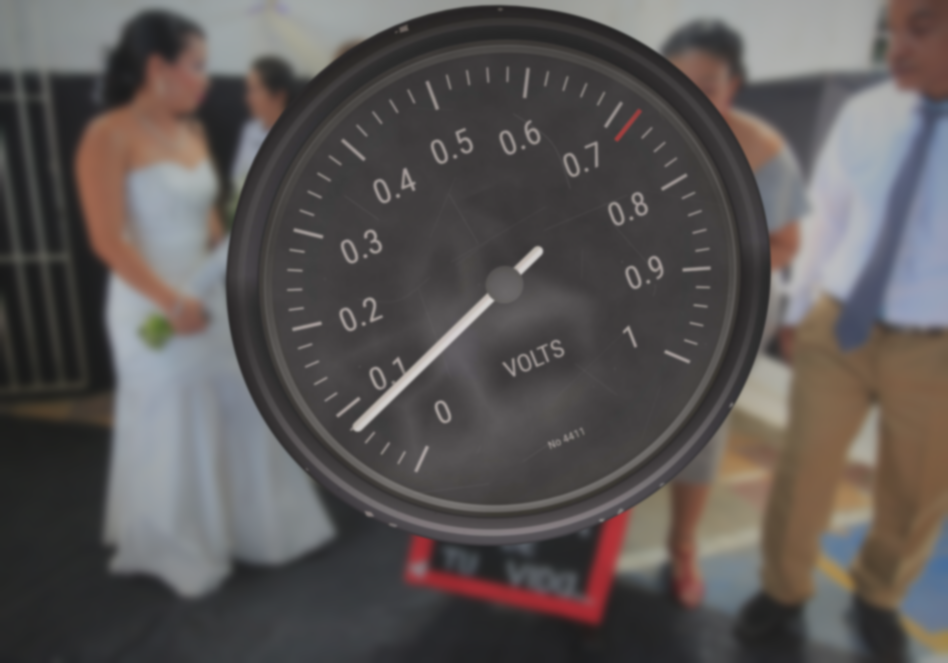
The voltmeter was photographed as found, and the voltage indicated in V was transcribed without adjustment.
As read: 0.08 V
